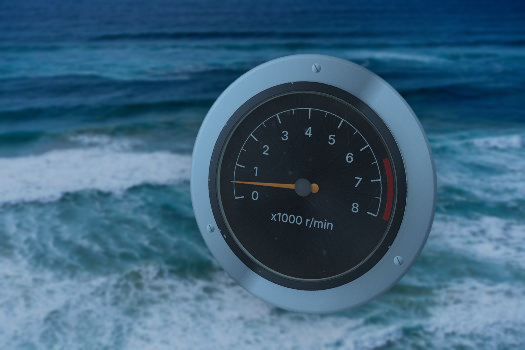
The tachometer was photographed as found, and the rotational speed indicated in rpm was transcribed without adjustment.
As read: 500 rpm
